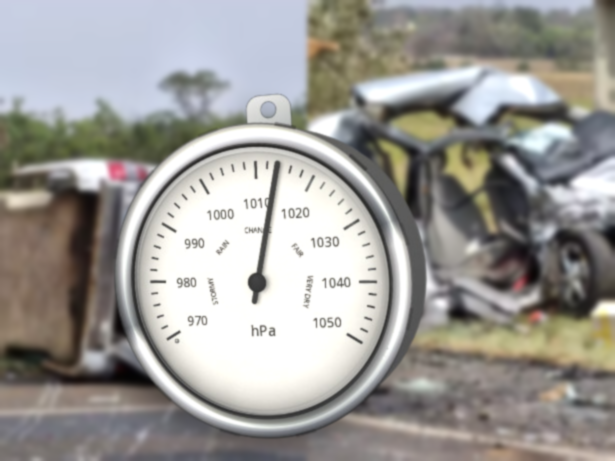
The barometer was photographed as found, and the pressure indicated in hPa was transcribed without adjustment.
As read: 1014 hPa
